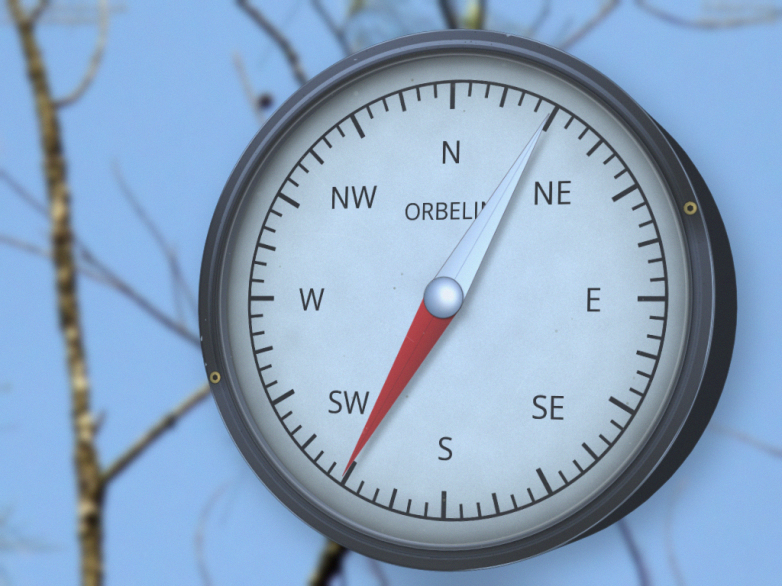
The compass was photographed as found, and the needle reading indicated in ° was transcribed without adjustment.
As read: 210 °
